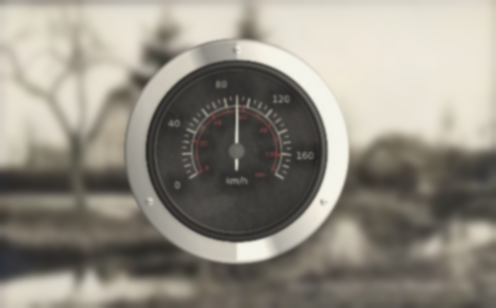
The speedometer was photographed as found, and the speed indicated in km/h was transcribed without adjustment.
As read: 90 km/h
